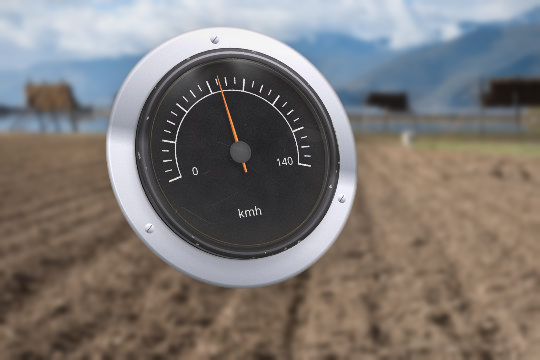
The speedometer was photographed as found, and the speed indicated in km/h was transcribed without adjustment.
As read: 65 km/h
